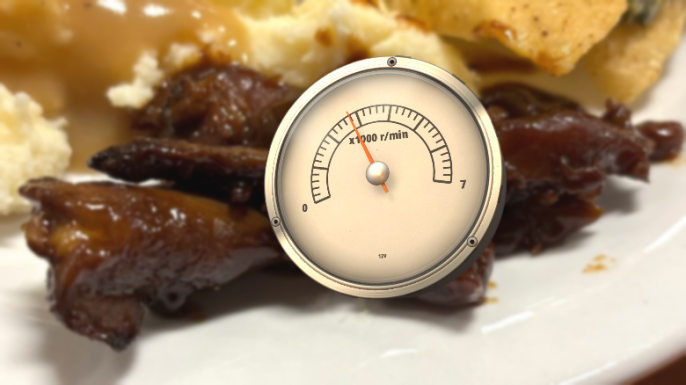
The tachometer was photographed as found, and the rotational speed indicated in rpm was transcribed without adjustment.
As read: 2800 rpm
